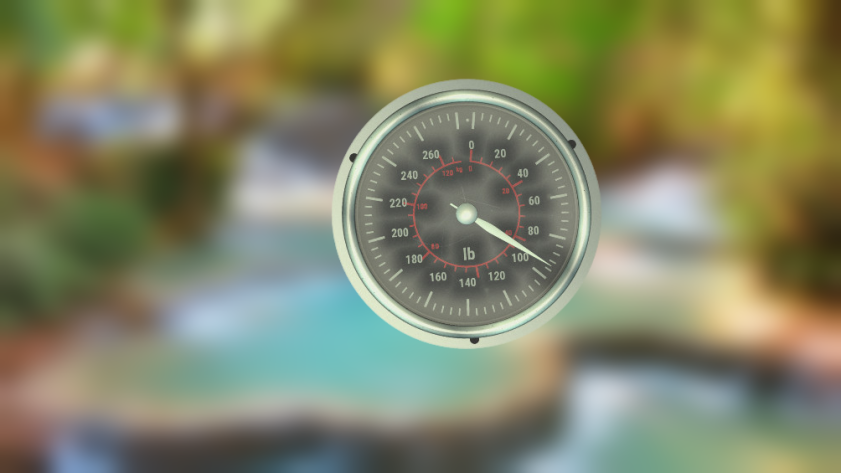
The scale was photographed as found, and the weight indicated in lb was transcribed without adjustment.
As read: 94 lb
